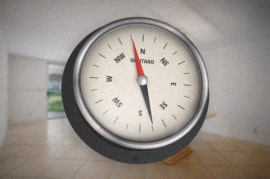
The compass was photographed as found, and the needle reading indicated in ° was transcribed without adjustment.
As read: 345 °
